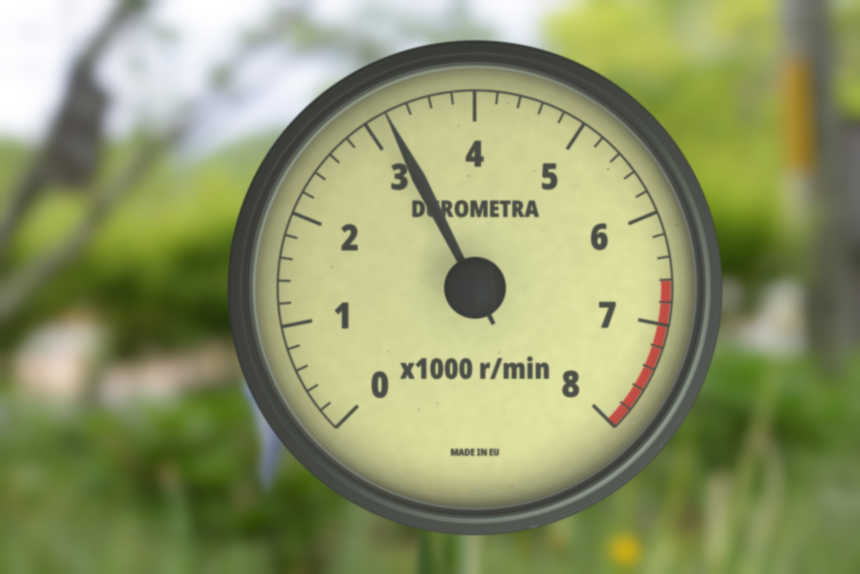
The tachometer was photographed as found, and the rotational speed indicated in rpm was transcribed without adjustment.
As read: 3200 rpm
